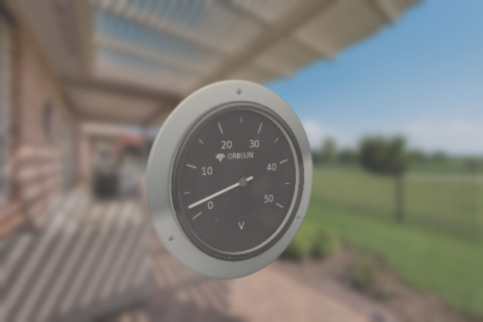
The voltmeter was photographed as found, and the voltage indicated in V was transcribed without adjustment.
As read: 2.5 V
